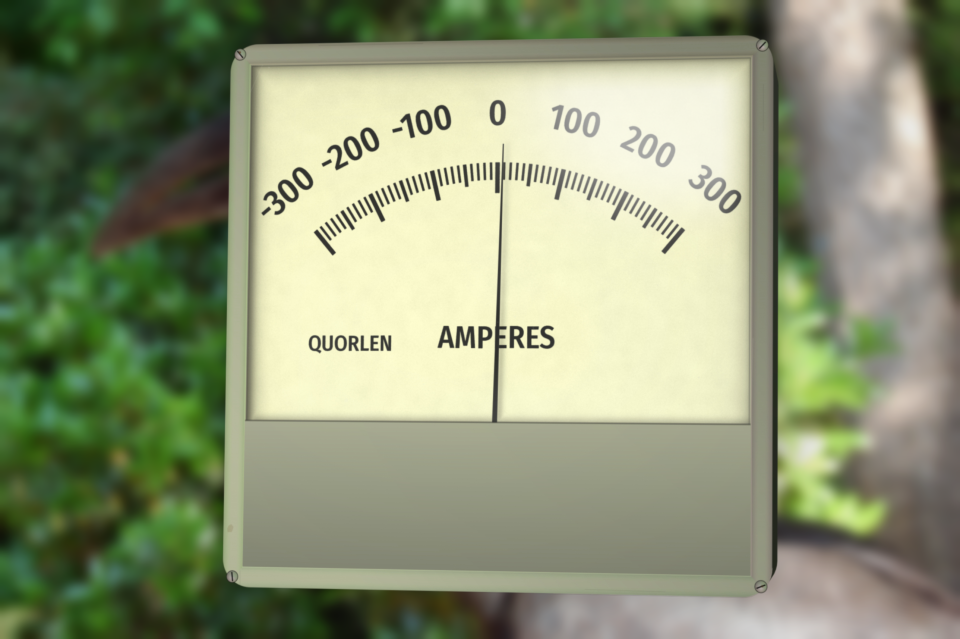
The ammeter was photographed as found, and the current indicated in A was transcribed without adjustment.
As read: 10 A
